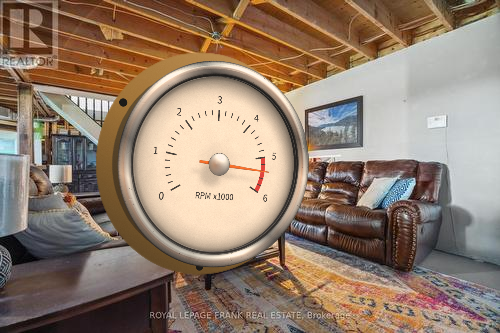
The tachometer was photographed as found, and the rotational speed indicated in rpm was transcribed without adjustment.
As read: 5400 rpm
